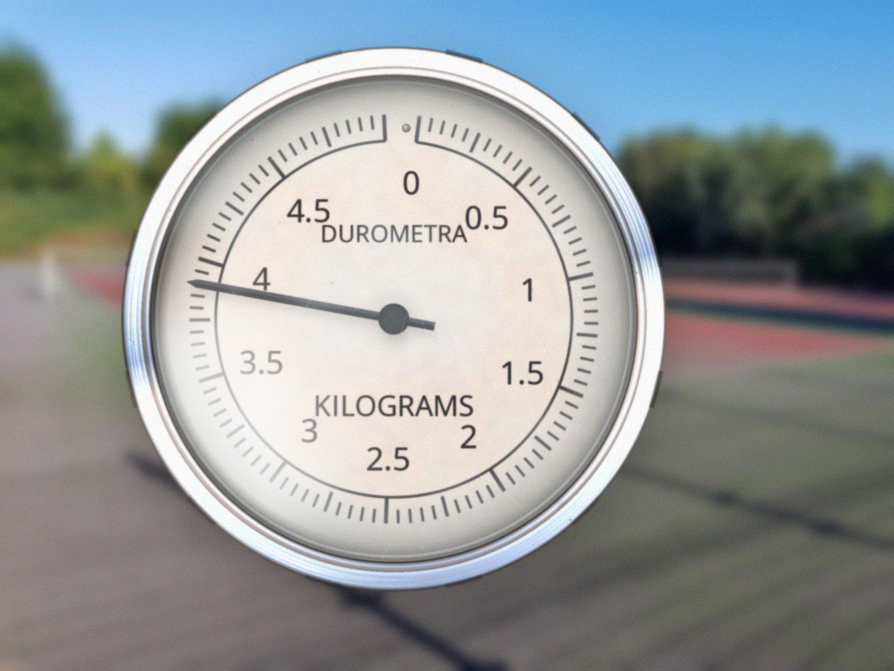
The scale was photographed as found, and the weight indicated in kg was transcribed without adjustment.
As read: 3.9 kg
